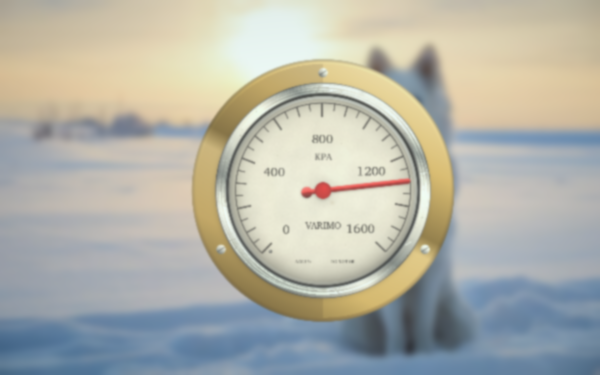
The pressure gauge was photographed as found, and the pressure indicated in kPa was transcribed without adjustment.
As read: 1300 kPa
